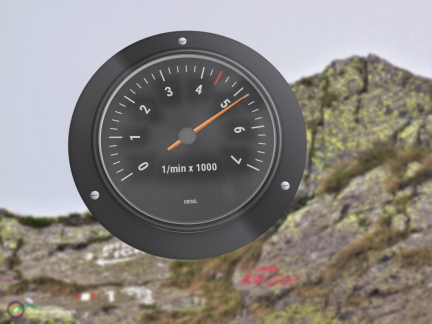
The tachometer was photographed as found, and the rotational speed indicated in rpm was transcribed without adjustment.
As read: 5200 rpm
